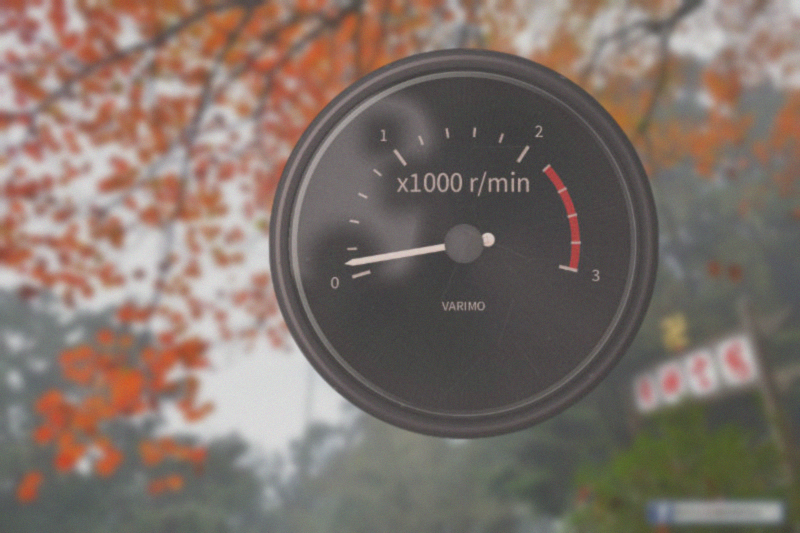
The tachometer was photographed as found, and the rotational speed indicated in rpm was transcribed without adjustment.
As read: 100 rpm
